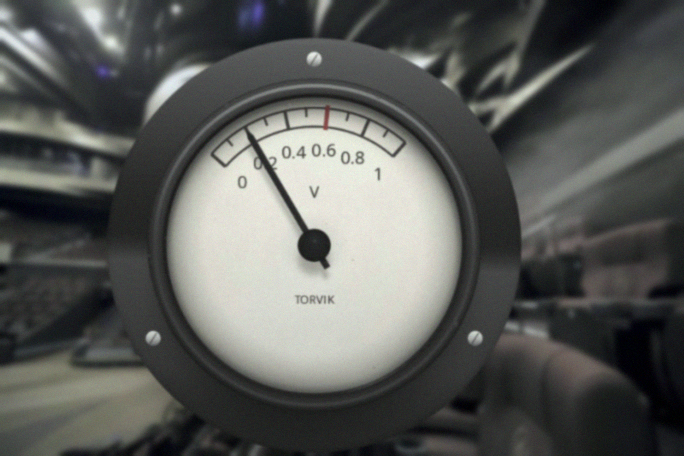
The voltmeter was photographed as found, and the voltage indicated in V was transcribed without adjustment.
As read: 0.2 V
